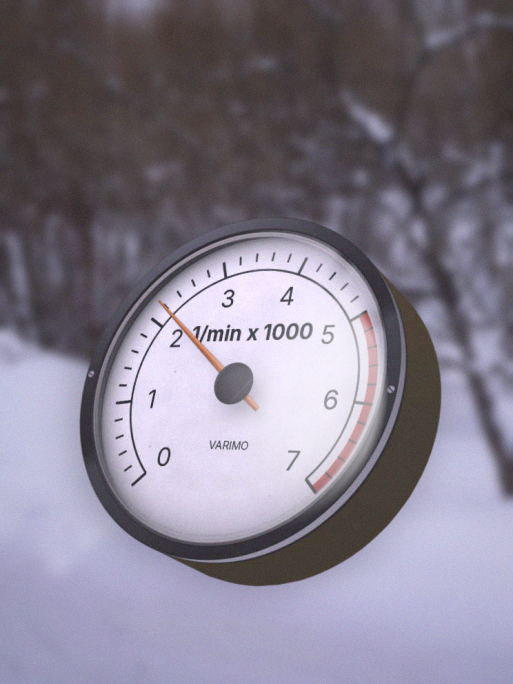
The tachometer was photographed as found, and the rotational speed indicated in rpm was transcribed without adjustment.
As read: 2200 rpm
